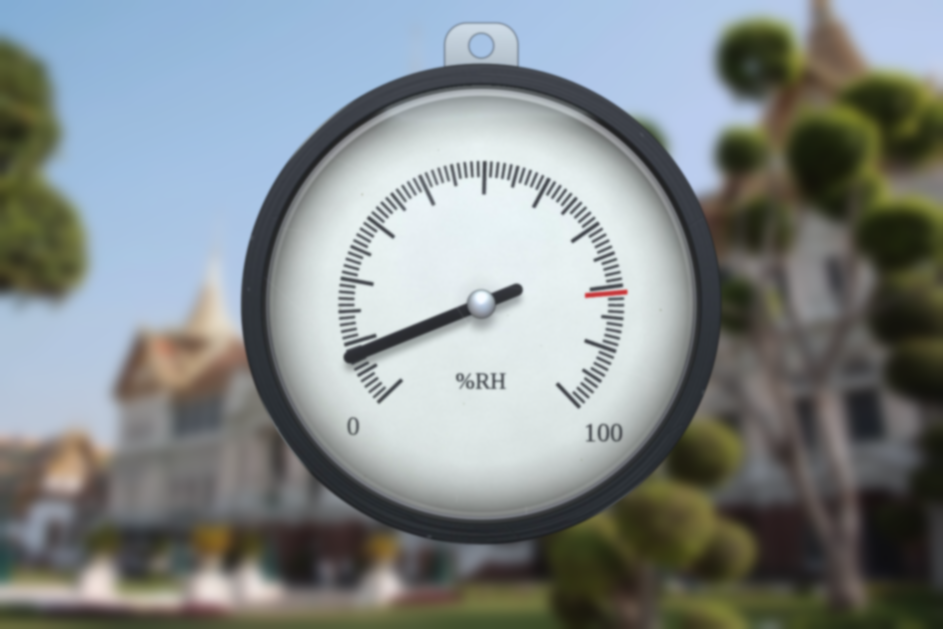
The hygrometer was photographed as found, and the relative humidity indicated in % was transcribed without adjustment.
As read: 8 %
